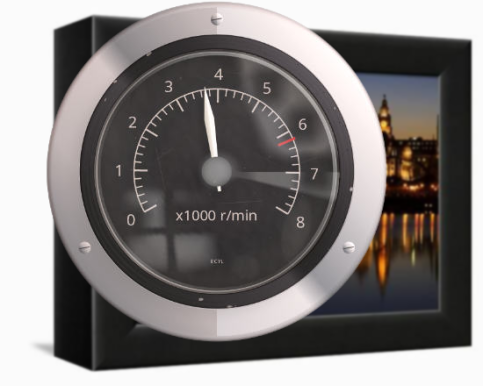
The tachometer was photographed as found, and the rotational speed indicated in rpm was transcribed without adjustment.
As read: 3700 rpm
